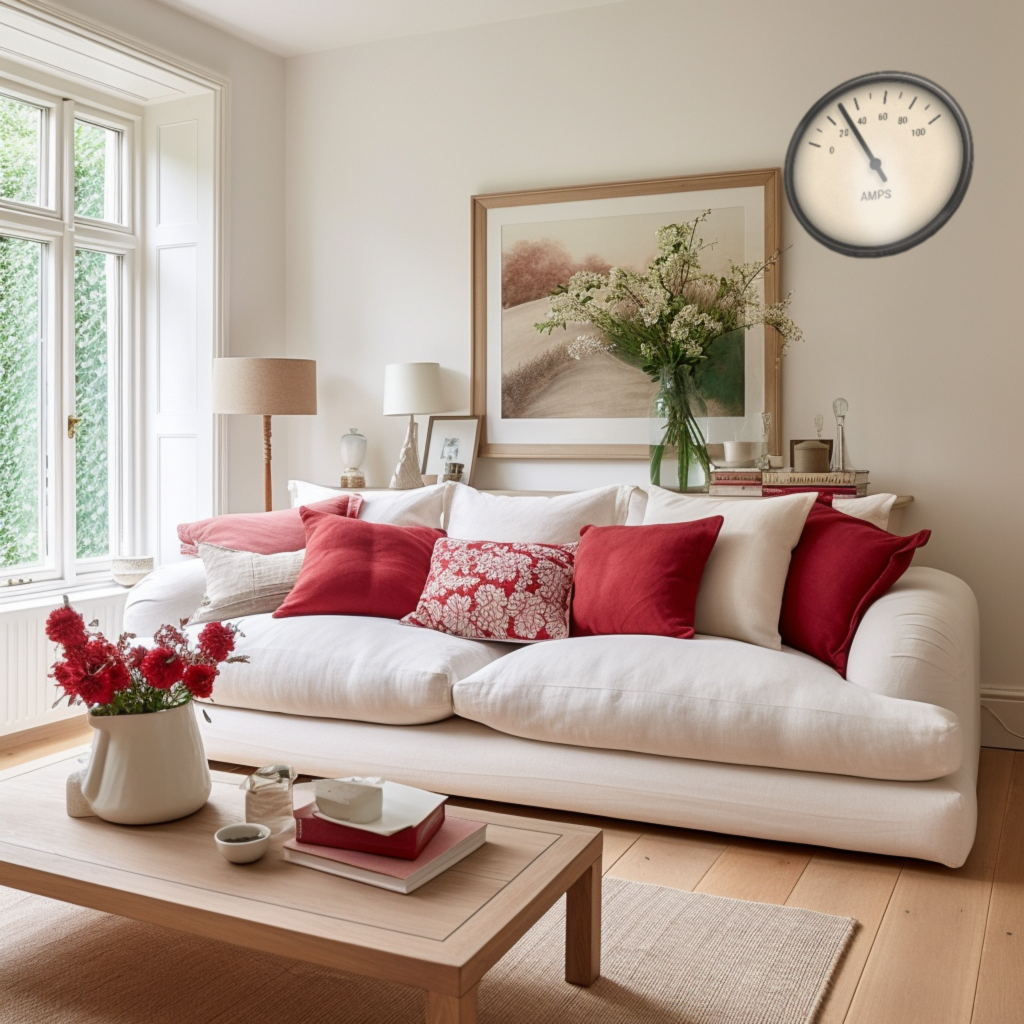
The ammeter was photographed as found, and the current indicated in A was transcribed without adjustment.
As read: 30 A
